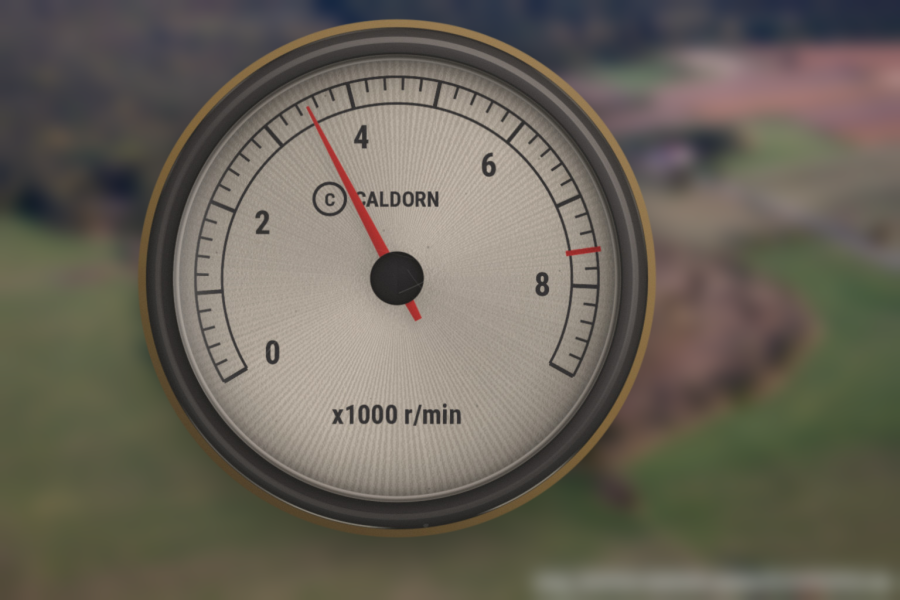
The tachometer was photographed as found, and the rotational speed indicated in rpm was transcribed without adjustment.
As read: 3500 rpm
